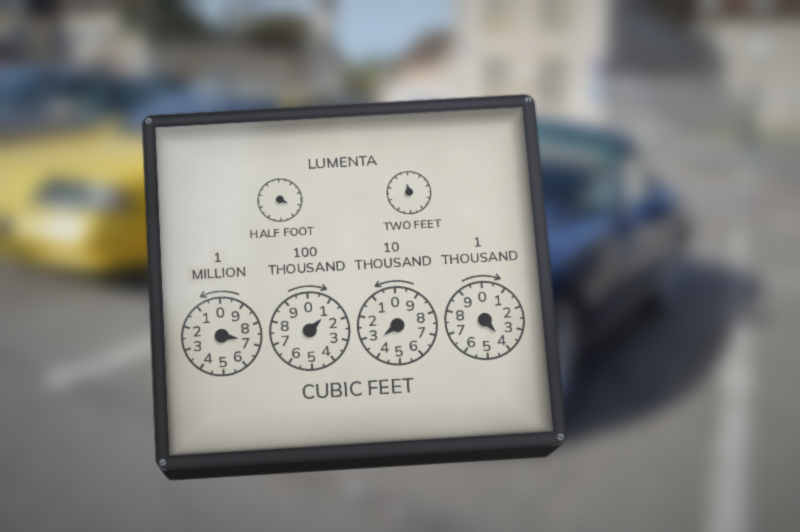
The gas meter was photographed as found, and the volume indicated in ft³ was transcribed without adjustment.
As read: 713400 ft³
